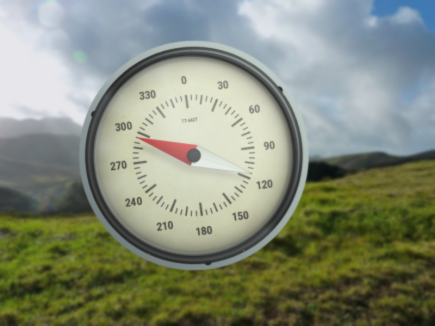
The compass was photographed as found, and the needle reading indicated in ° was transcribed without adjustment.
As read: 295 °
